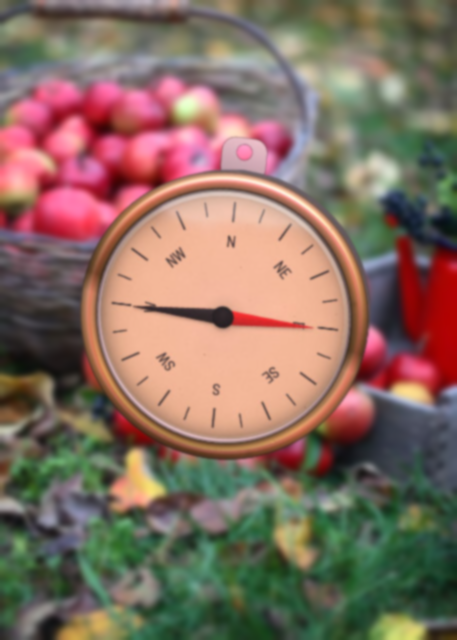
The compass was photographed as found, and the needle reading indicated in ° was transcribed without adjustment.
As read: 90 °
